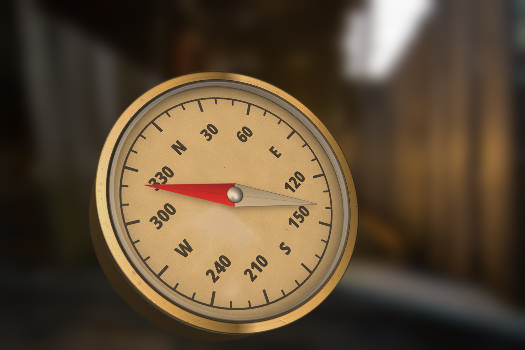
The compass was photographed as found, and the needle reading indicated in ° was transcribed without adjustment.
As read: 320 °
